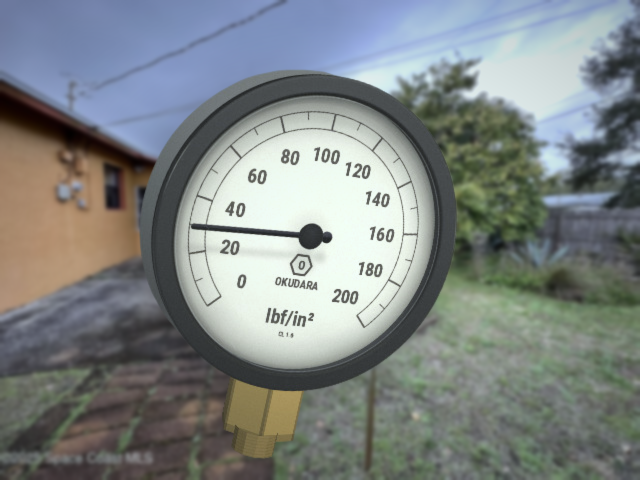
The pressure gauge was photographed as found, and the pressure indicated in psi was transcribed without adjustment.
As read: 30 psi
